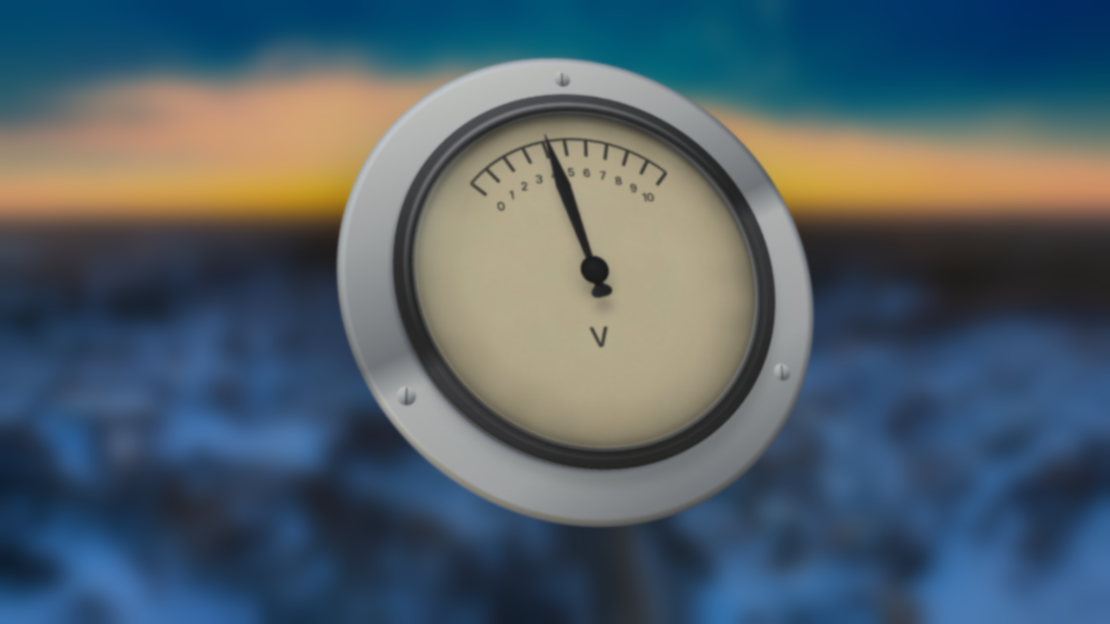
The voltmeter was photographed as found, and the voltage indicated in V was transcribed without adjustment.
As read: 4 V
